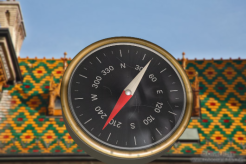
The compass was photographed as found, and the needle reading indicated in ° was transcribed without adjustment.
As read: 220 °
